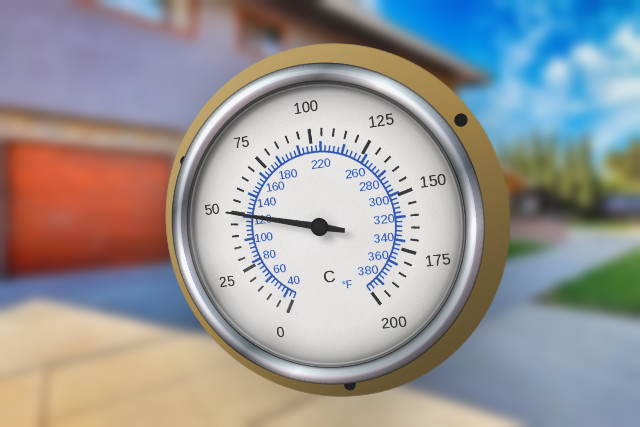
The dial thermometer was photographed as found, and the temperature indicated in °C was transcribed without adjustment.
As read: 50 °C
